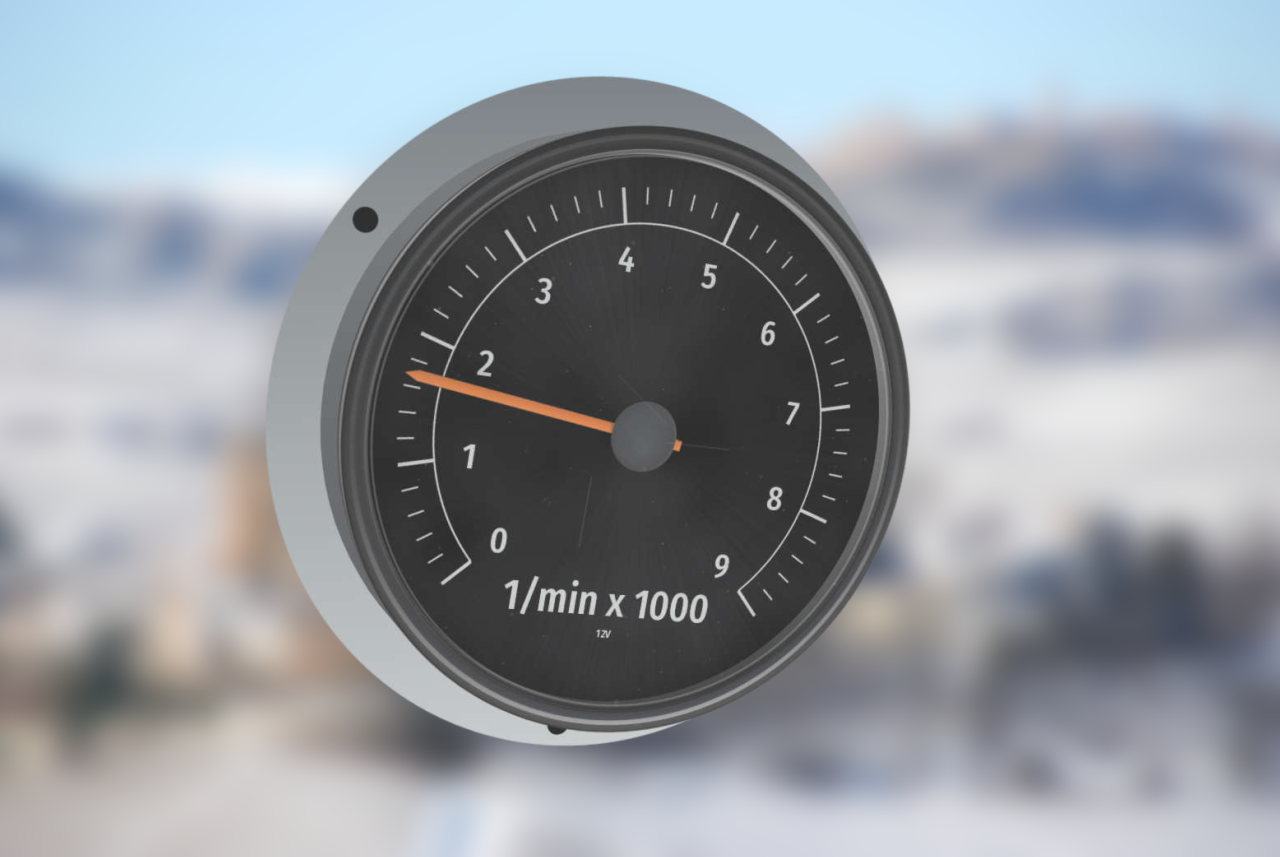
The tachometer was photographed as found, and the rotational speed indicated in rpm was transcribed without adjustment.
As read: 1700 rpm
